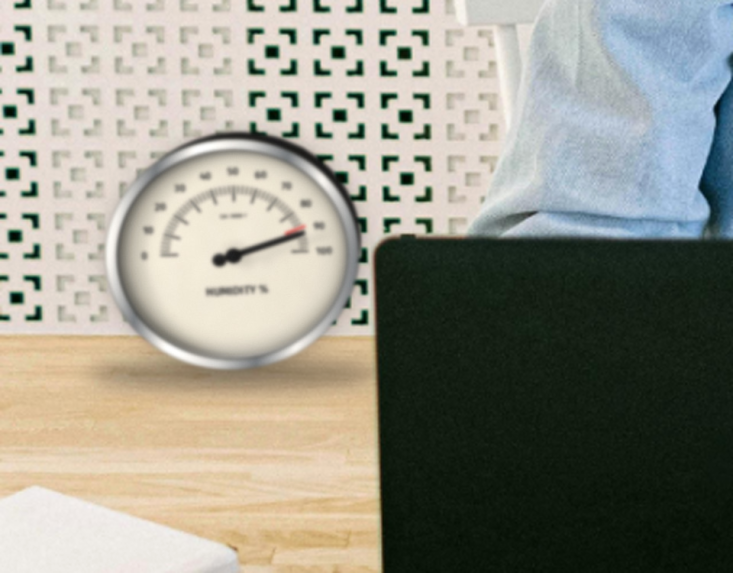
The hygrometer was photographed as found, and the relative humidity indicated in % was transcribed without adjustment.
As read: 90 %
